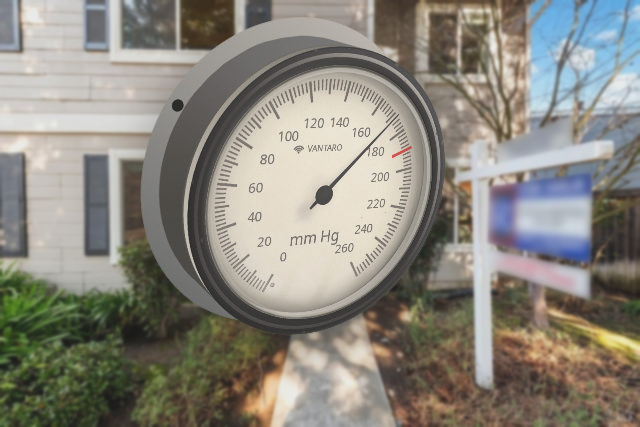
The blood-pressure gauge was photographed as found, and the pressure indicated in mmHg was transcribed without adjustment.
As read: 170 mmHg
